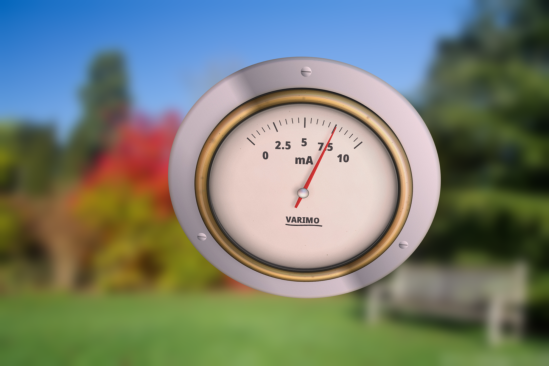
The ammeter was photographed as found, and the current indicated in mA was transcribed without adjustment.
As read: 7.5 mA
